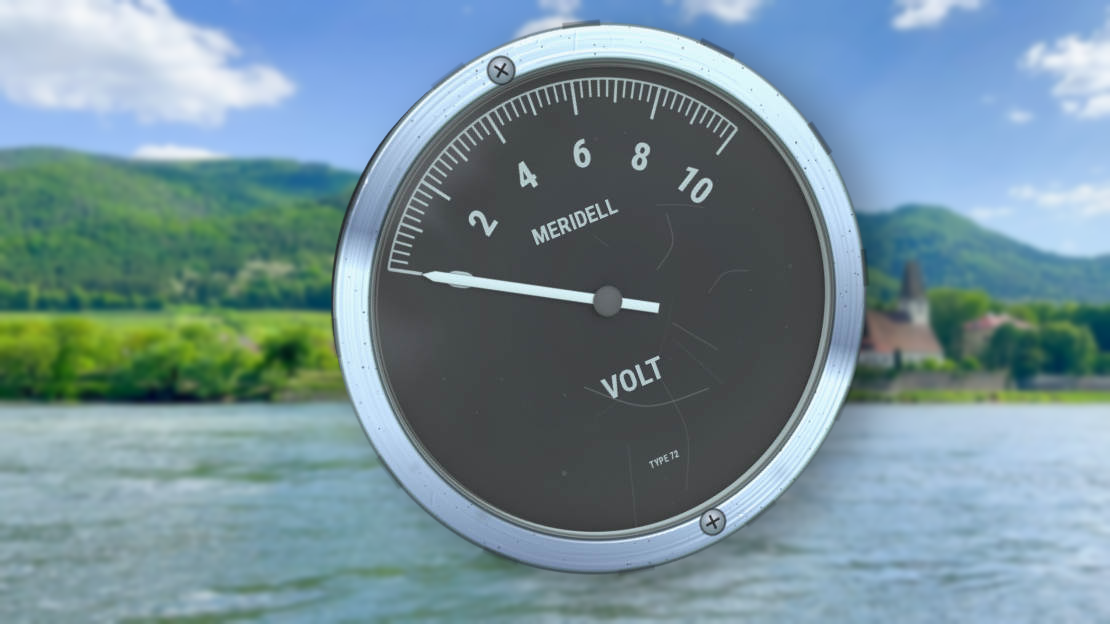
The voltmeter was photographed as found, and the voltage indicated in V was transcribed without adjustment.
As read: 0 V
